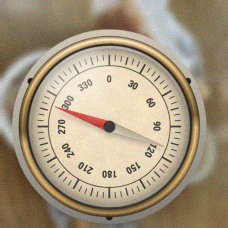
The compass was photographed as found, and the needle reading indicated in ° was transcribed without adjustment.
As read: 290 °
